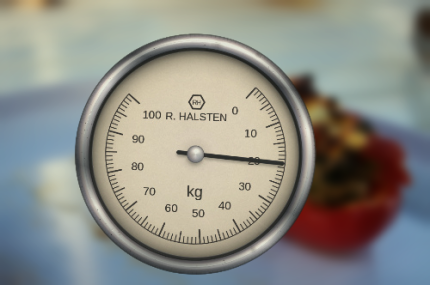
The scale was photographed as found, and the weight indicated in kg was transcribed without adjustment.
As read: 20 kg
